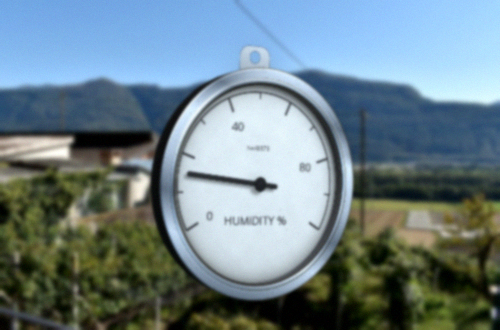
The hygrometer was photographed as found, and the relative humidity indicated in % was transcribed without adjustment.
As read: 15 %
